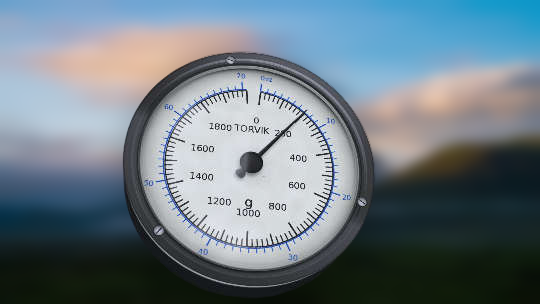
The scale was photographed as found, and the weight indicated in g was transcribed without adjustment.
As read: 200 g
